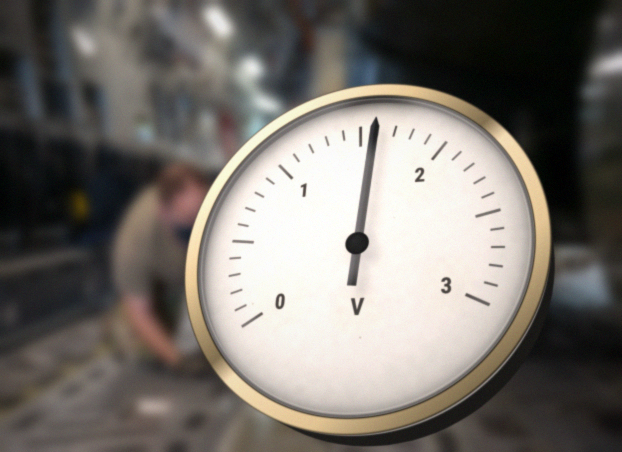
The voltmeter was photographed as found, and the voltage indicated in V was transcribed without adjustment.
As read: 1.6 V
